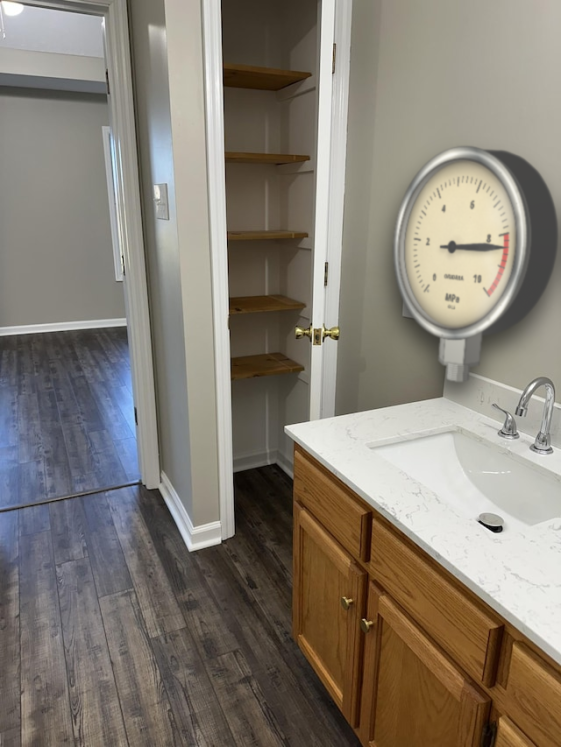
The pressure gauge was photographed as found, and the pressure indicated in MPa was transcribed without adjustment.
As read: 8.4 MPa
